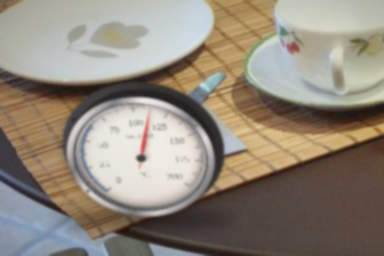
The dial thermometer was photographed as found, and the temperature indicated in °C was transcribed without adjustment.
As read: 112.5 °C
